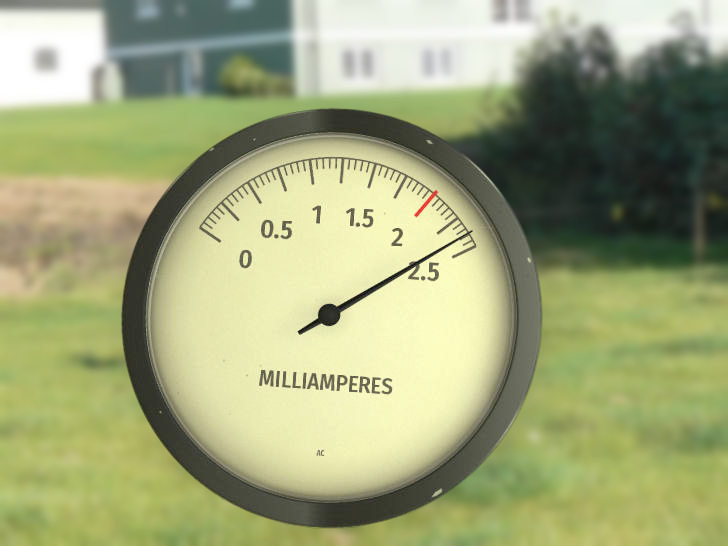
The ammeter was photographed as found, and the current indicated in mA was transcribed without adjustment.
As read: 2.4 mA
